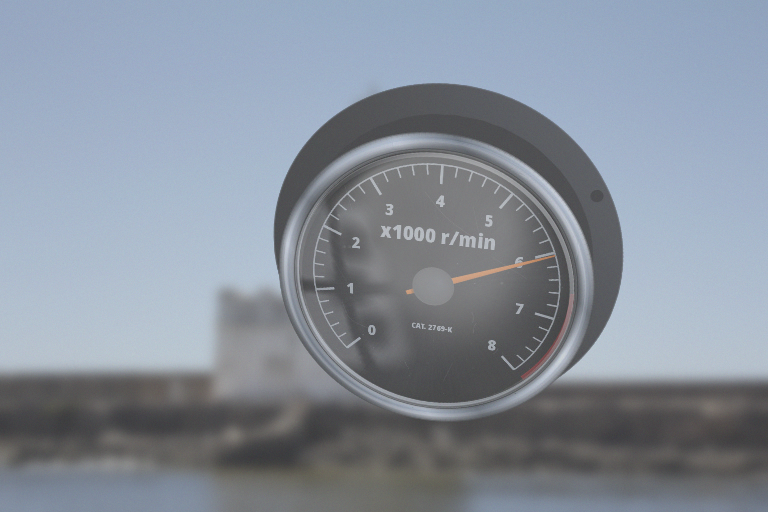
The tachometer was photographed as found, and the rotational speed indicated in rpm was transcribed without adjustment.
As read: 6000 rpm
